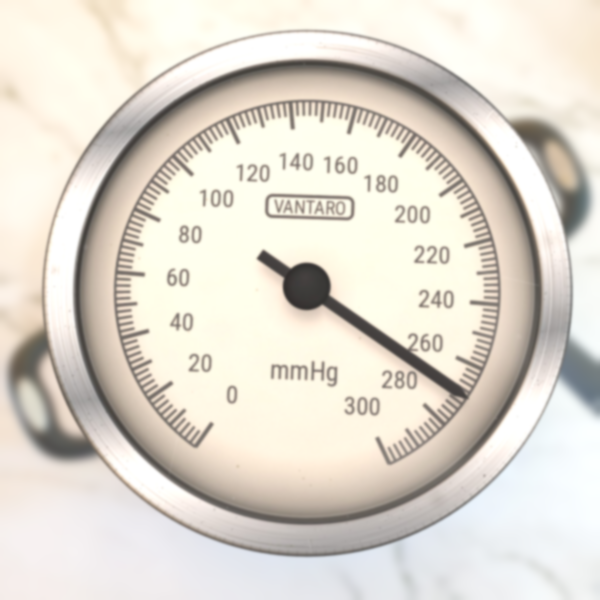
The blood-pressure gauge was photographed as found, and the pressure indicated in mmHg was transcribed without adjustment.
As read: 270 mmHg
